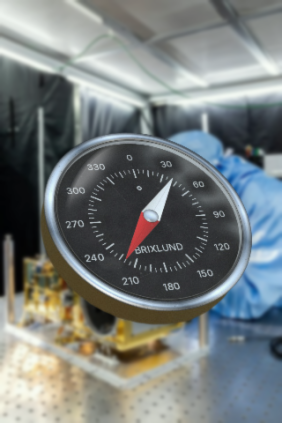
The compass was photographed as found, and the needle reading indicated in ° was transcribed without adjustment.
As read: 220 °
